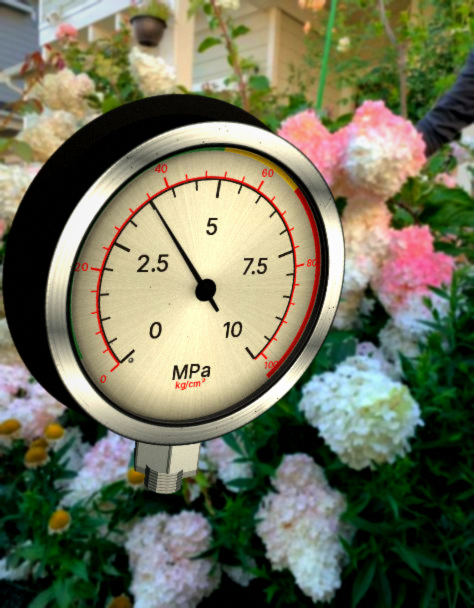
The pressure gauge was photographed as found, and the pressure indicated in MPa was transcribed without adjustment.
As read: 3.5 MPa
